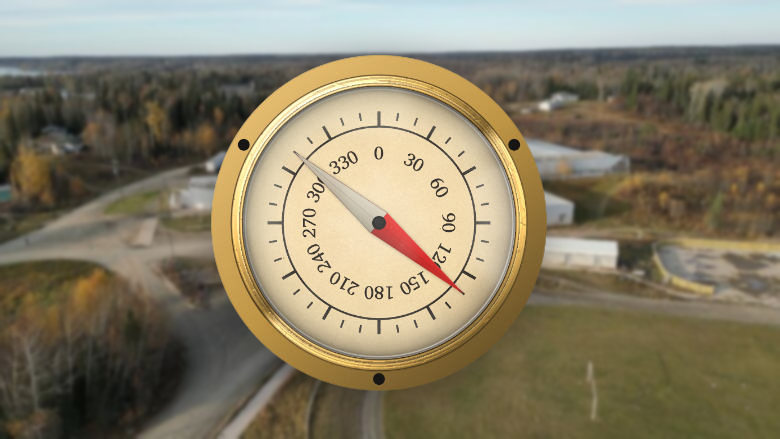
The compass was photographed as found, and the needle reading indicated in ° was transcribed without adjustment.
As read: 130 °
